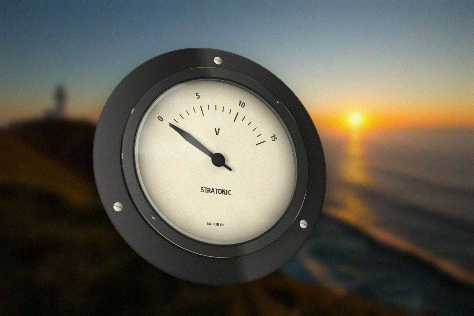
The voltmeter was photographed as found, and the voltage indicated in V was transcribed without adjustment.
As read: 0 V
